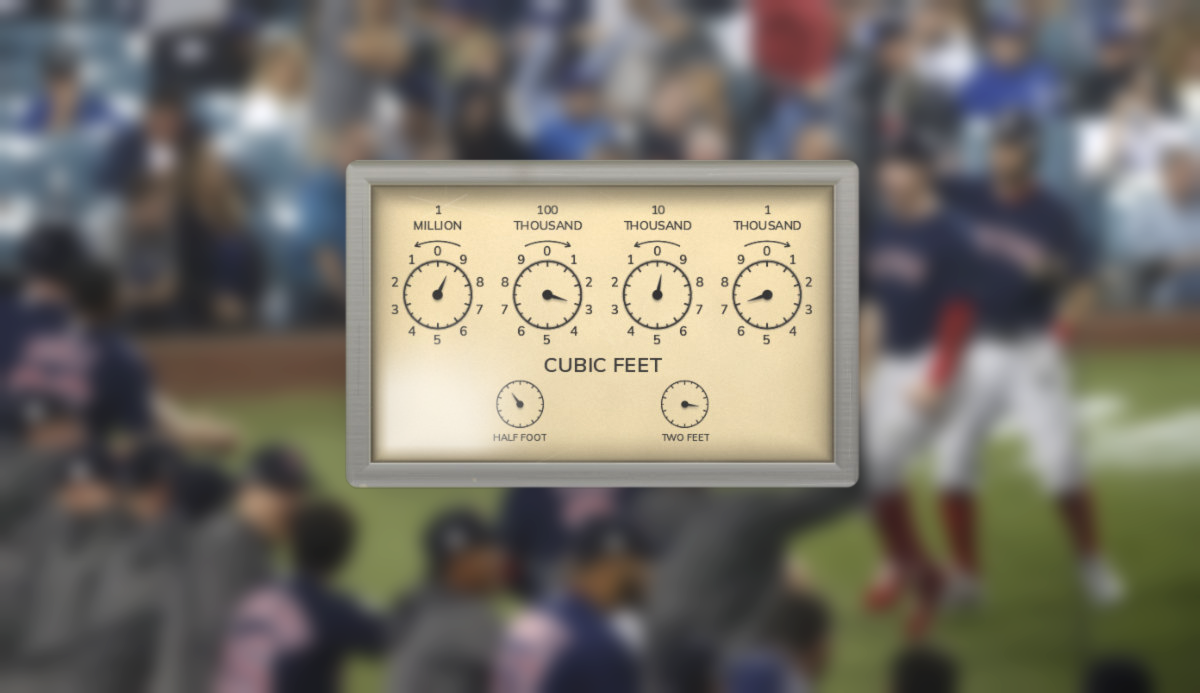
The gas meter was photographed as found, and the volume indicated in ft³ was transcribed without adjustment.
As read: 929700 ft³
